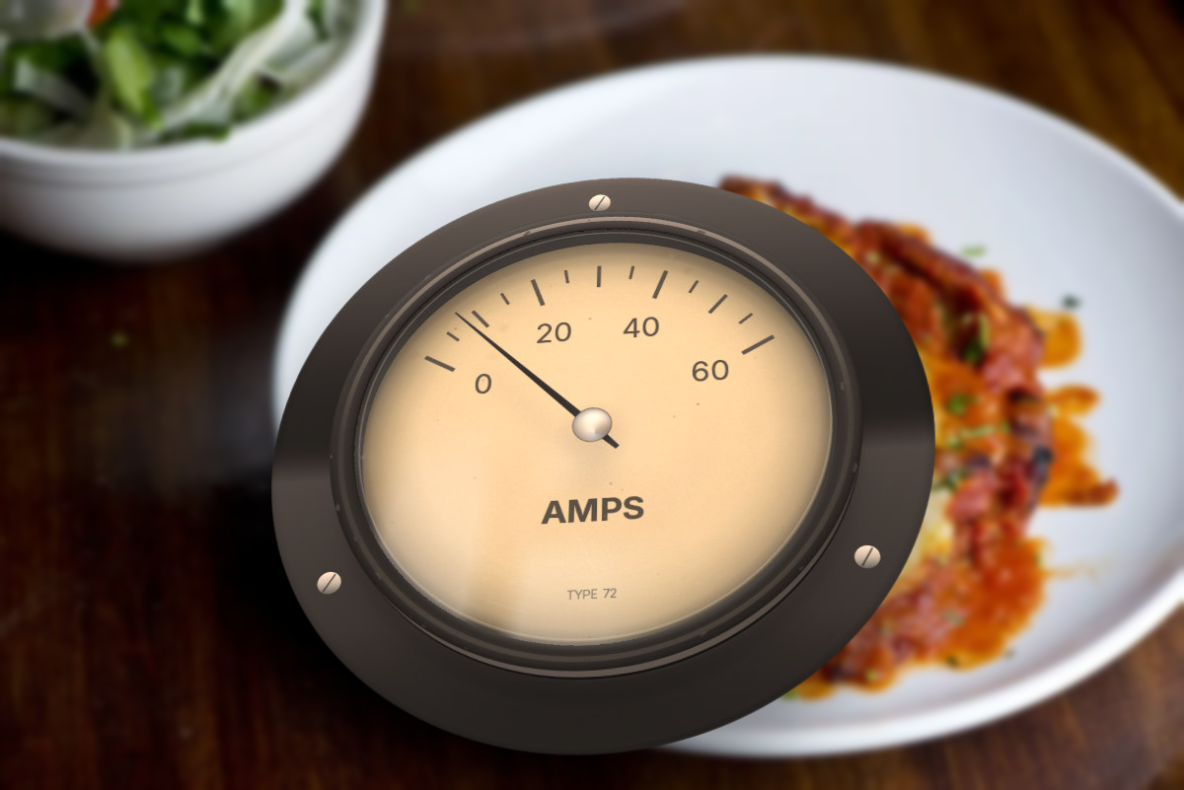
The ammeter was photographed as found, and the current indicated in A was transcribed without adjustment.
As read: 7.5 A
